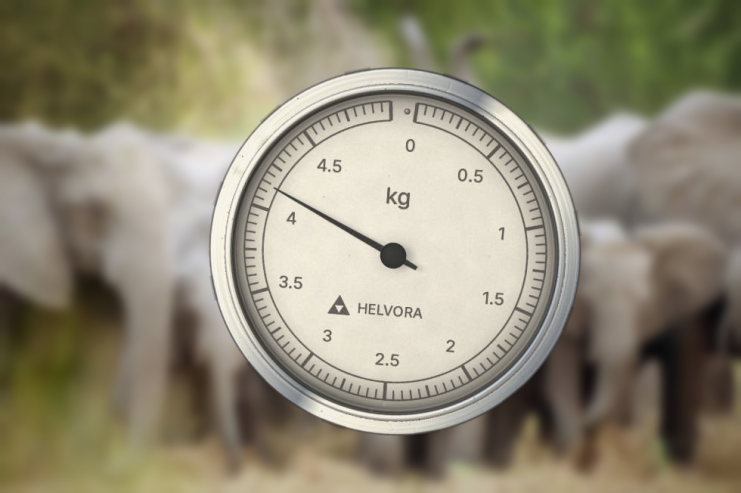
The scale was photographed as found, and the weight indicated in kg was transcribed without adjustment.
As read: 4.15 kg
